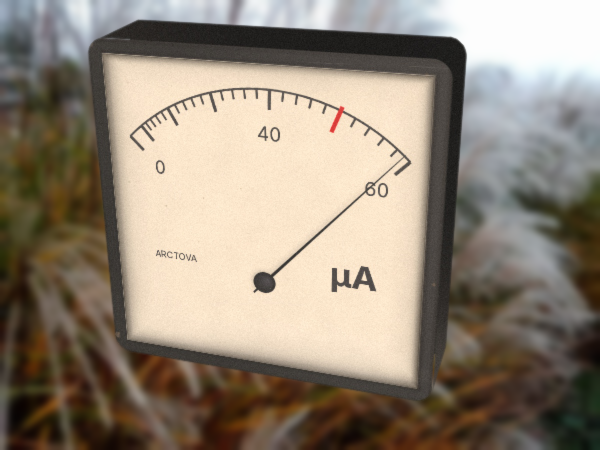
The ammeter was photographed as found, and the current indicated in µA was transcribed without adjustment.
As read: 59 µA
